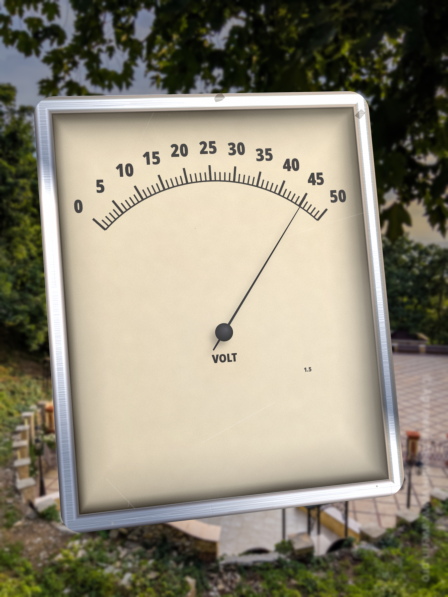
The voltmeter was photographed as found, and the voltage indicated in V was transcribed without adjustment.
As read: 45 V
